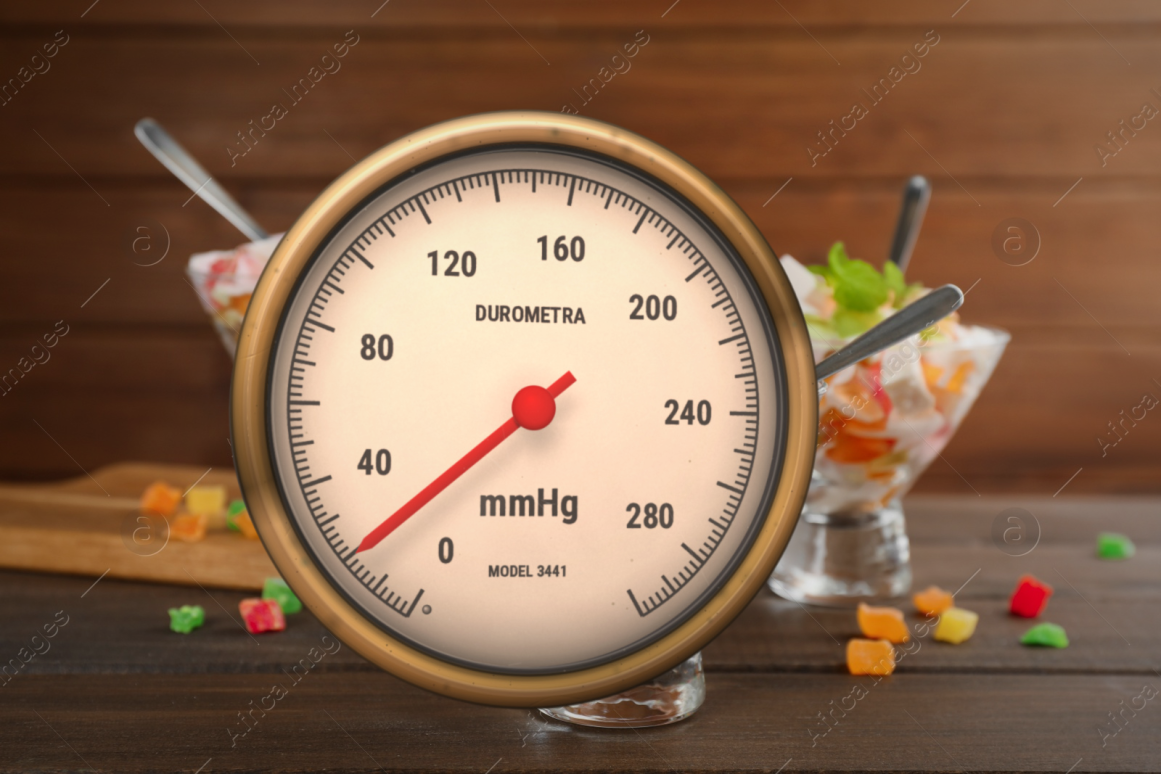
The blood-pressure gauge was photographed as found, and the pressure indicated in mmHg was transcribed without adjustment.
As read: 20 mmHg
